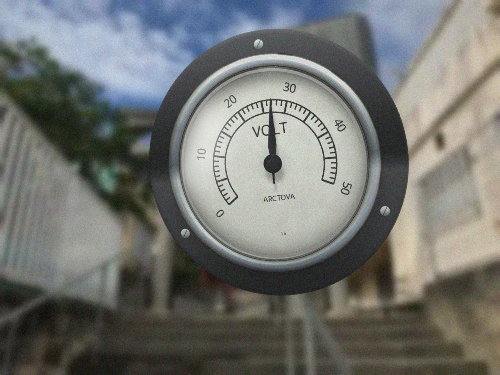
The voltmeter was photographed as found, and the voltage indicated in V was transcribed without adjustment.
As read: 27 V
